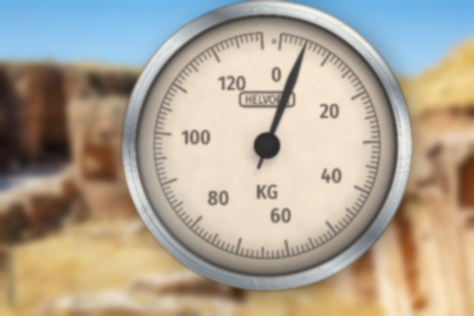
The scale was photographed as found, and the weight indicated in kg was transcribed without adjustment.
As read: 5 kg
